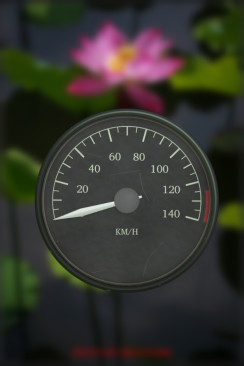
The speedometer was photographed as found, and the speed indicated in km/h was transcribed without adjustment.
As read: 0 km/h
